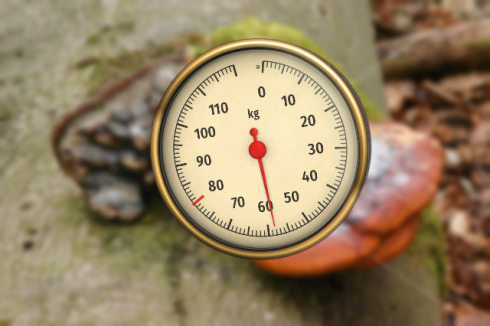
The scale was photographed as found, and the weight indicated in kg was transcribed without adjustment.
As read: 58 kg
